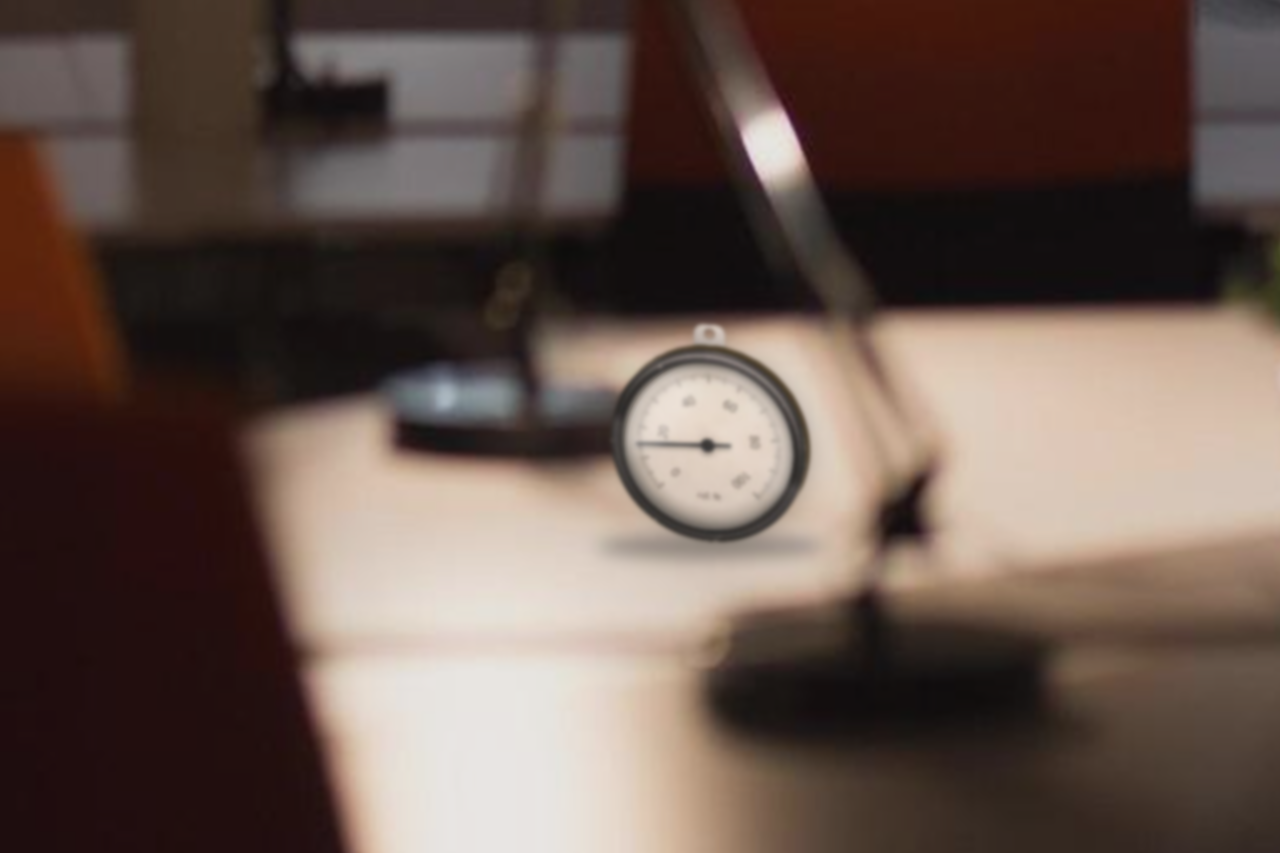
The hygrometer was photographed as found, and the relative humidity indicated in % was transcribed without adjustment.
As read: 15 %
